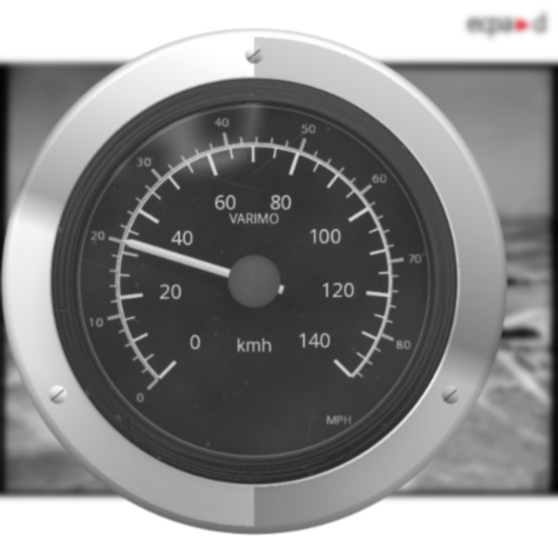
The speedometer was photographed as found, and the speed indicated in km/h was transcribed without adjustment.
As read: 32.5 km/h
